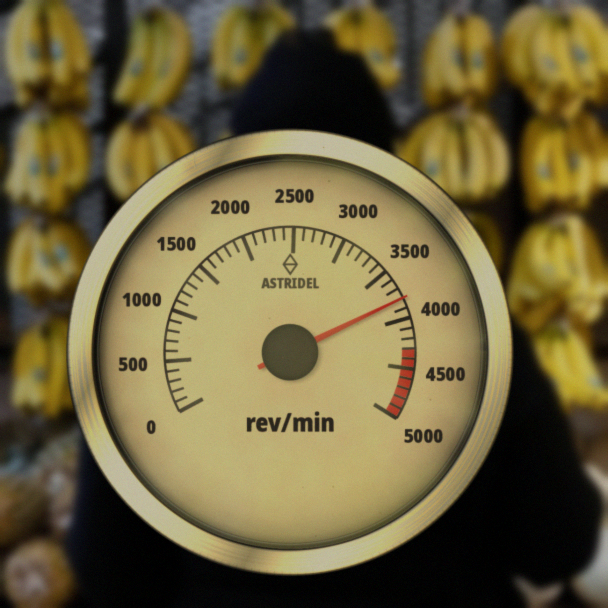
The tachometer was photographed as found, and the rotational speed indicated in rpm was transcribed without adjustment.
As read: 3800 rpm
